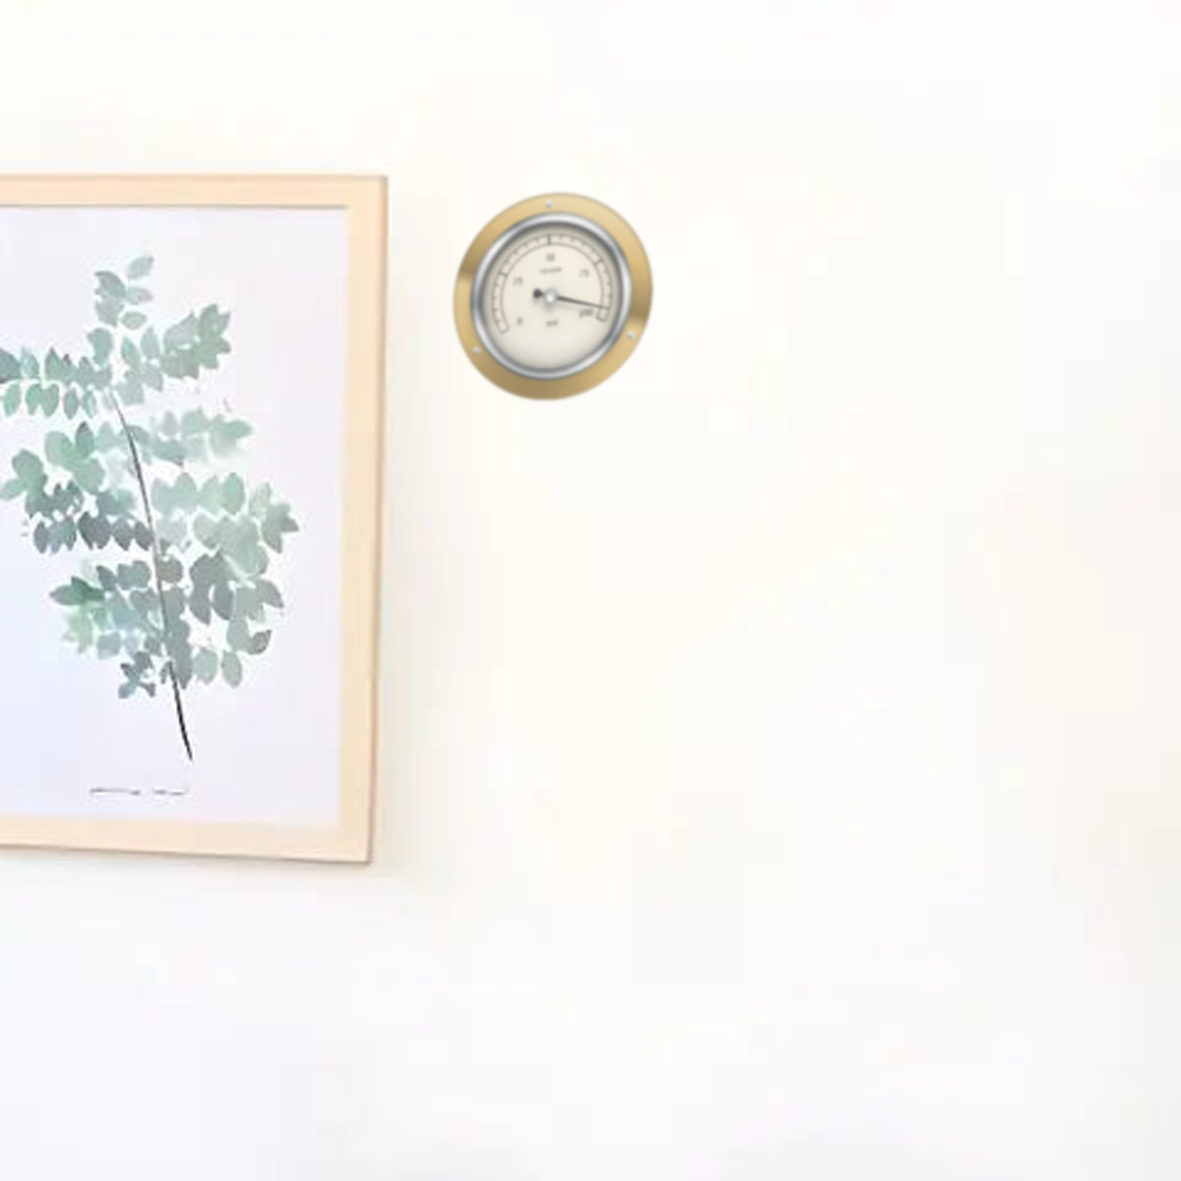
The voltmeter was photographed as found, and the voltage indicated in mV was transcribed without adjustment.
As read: 95 mV
